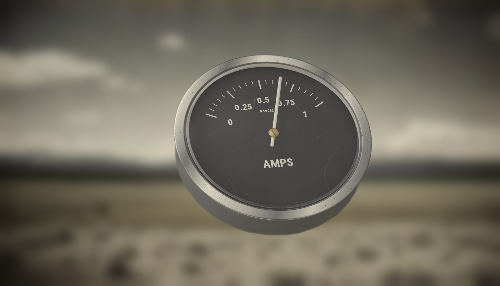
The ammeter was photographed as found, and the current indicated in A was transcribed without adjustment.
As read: 0.65 A
